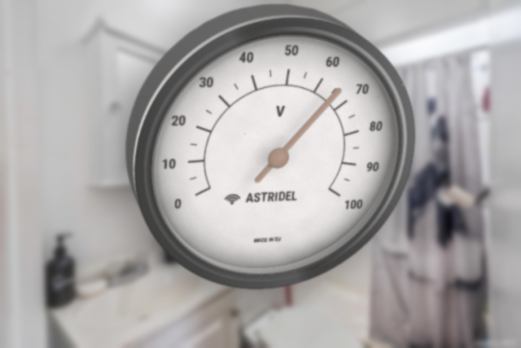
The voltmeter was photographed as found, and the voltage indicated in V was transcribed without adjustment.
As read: 65 V
